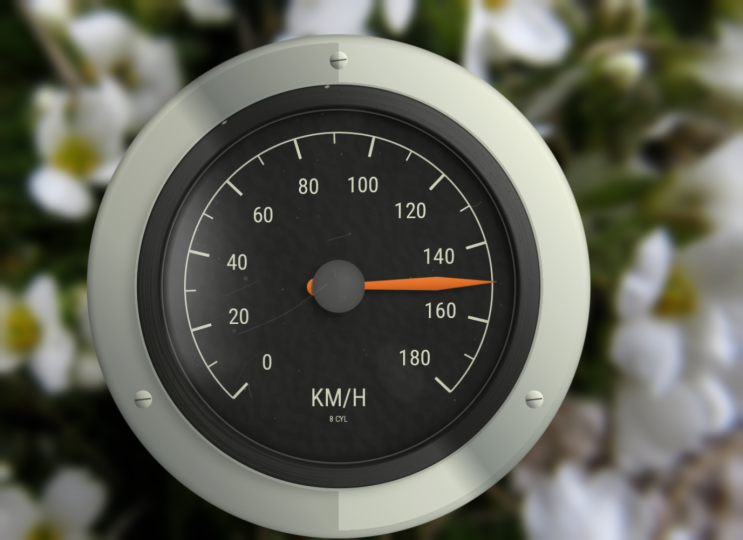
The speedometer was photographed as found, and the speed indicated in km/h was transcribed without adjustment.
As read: 150 km/h
